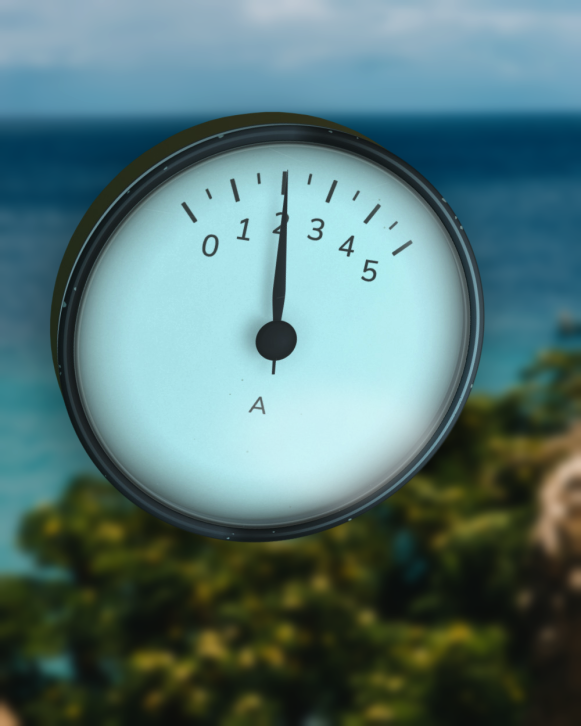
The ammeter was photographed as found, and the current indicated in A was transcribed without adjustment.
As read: 2 A
